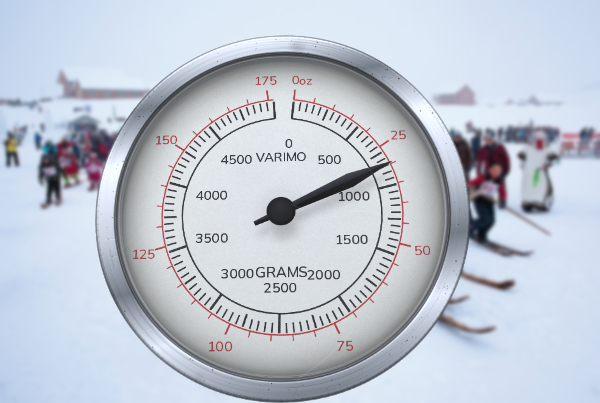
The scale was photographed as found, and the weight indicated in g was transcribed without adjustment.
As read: 850 g
